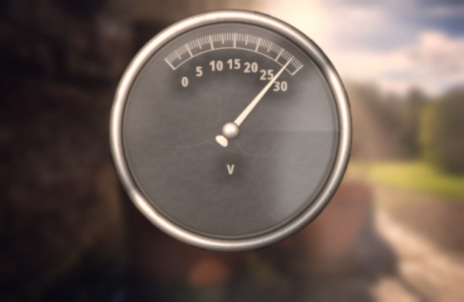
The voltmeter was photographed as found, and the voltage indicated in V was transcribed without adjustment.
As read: 27.5 V
